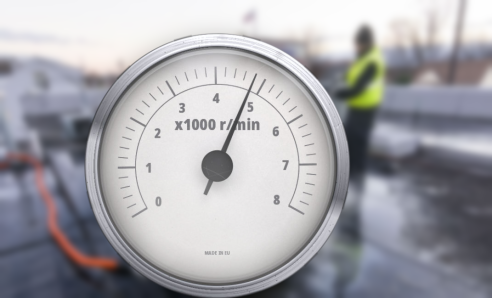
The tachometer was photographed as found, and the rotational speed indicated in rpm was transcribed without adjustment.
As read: 4800 rpm
